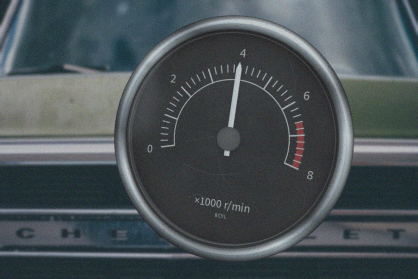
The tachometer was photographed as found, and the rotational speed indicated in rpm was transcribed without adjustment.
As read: 4000 rpm
